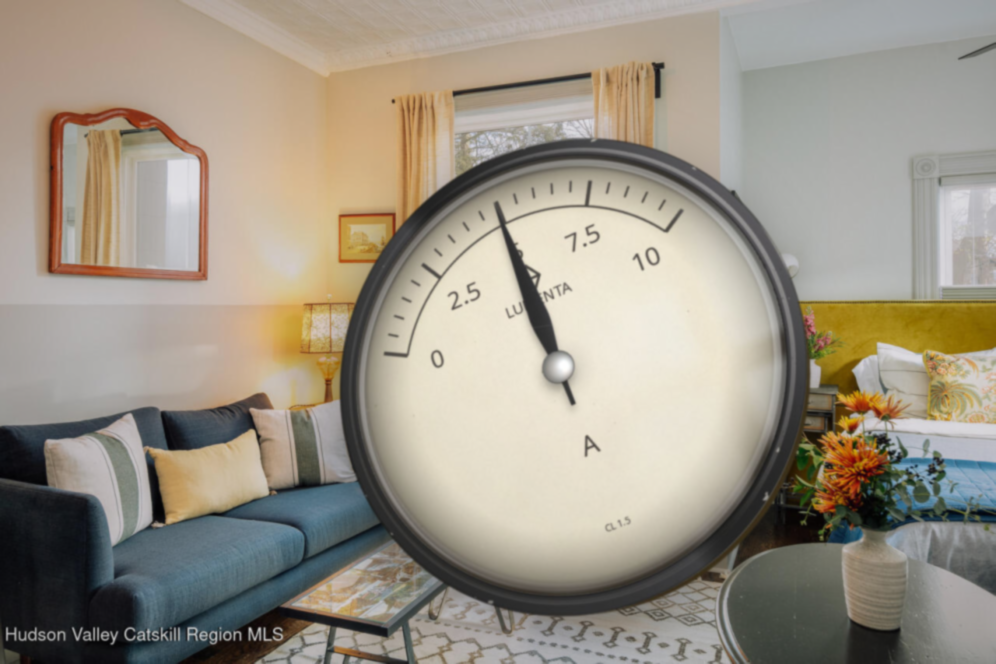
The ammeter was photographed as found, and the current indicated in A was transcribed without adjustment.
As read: 5 A
